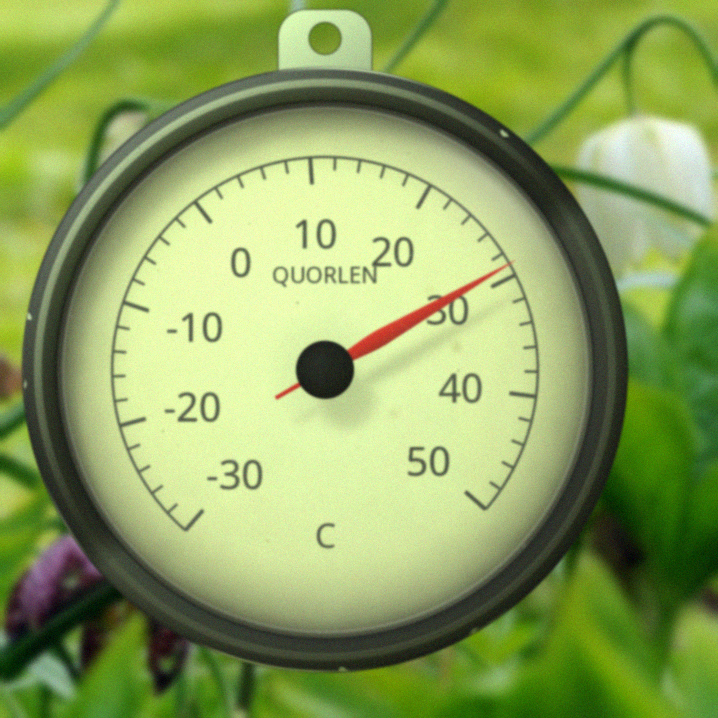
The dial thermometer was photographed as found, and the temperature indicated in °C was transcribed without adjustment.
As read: 29 °C
